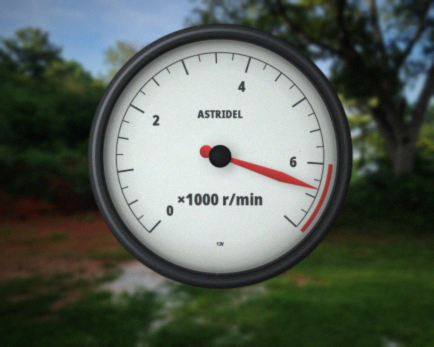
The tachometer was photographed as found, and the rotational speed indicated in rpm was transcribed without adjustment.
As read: 6375 rpm
